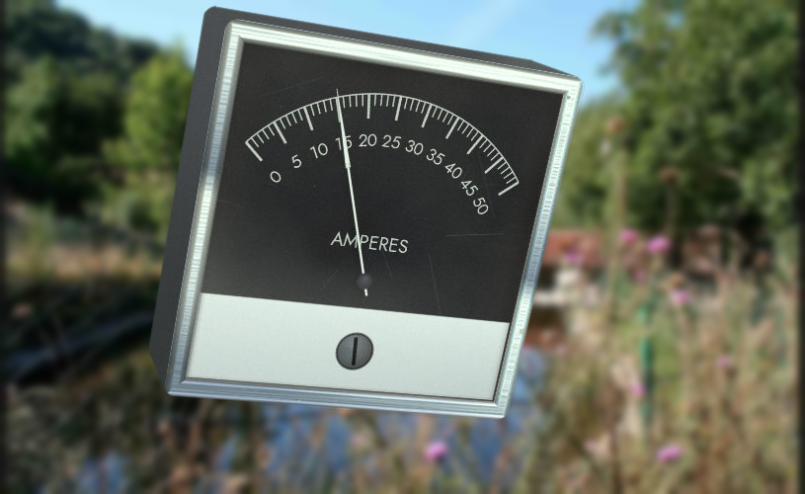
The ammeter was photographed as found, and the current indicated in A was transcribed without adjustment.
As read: 15 A
